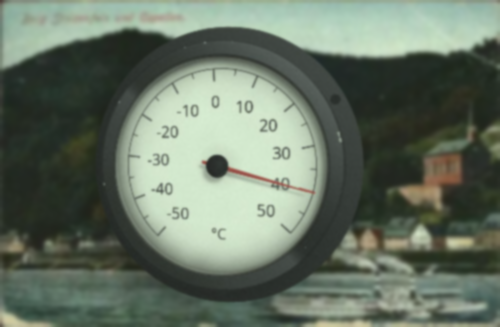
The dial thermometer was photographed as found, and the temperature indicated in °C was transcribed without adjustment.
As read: 40 °C
